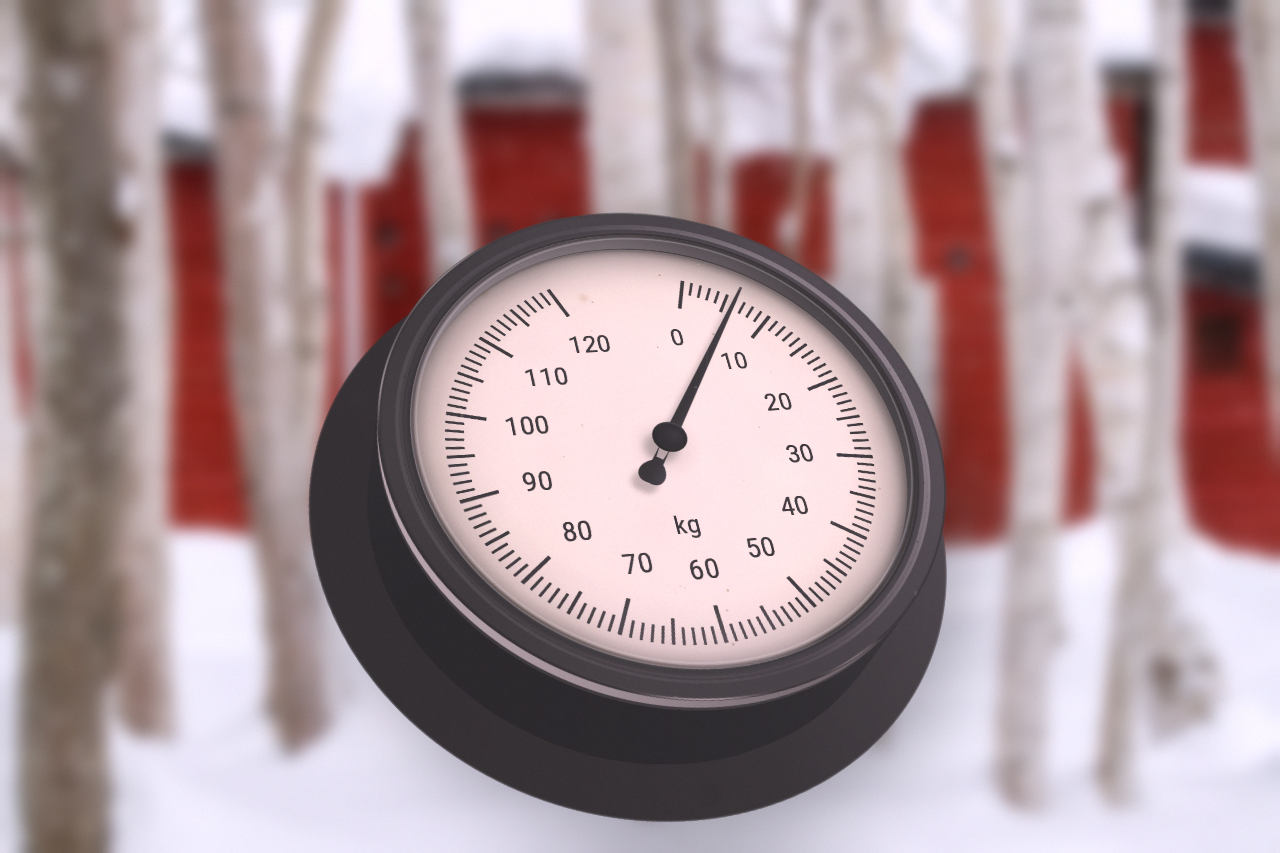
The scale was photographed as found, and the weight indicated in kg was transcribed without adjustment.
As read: 6 kg
